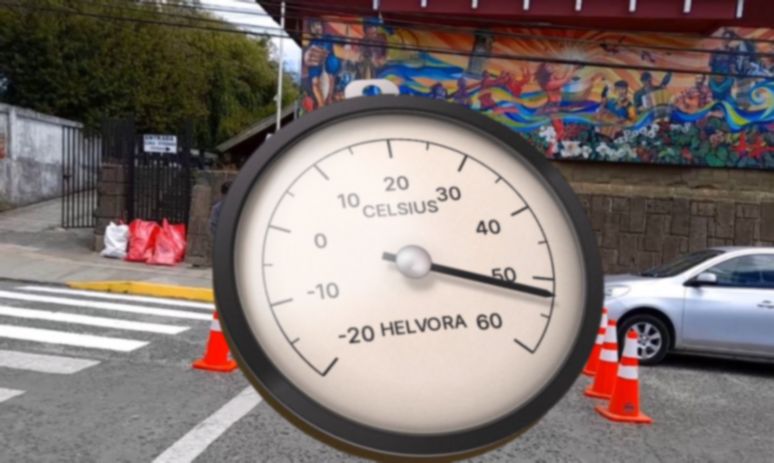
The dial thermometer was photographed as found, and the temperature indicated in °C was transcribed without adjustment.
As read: 52.5 °C
